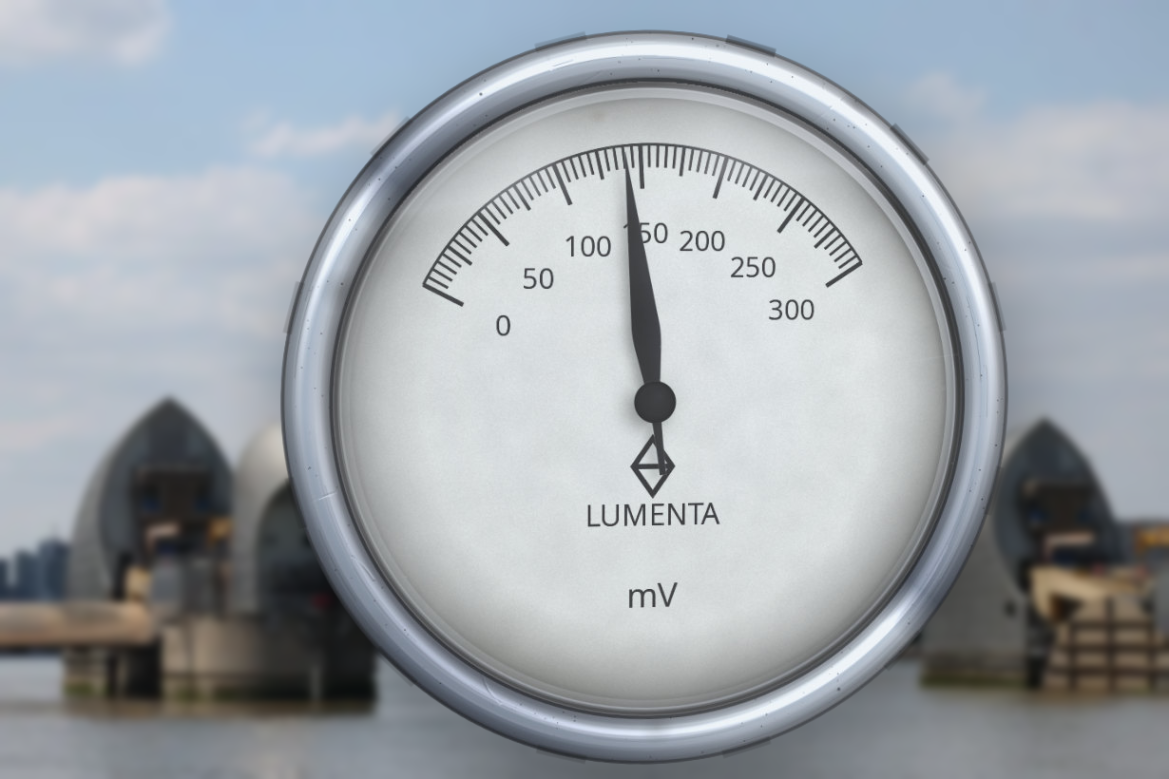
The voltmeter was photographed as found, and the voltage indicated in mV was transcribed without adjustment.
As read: 140 mV
